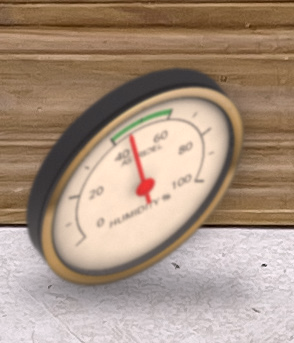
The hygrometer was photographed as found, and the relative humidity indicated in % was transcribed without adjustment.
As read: 45 %
